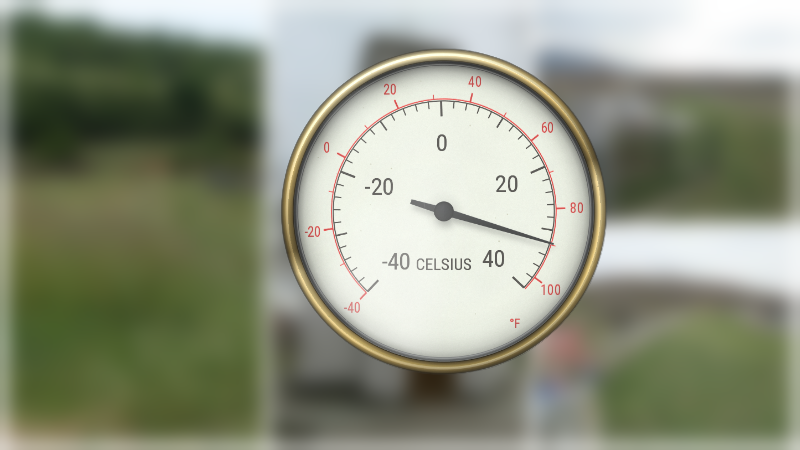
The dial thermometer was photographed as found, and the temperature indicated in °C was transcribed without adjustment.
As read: 32 °C
